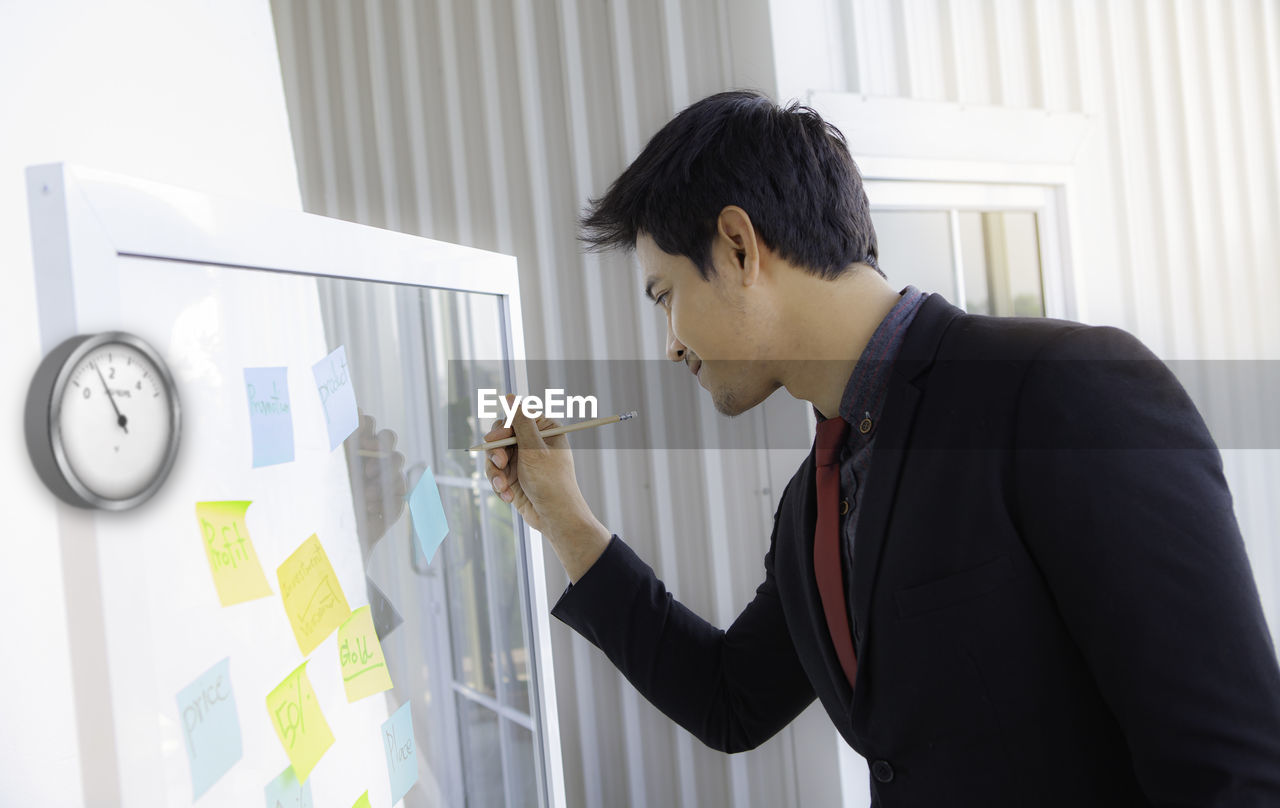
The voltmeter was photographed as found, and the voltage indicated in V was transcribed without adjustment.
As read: 1 V
